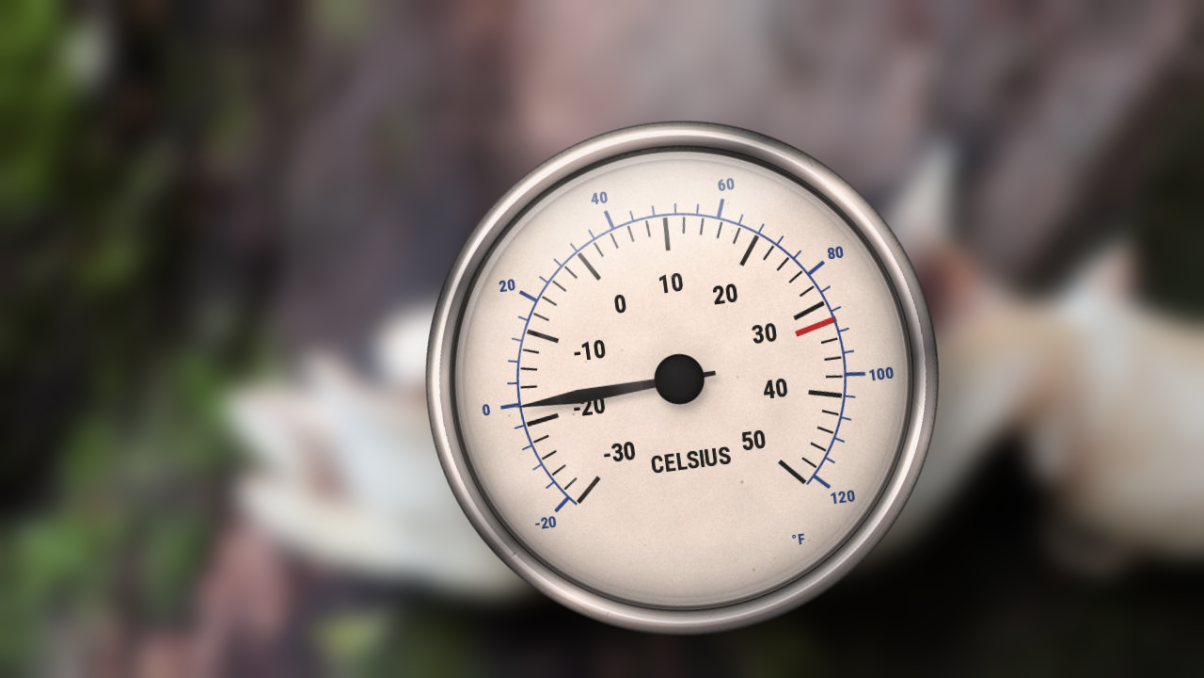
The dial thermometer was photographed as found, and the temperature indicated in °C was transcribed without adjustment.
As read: -18 °C
